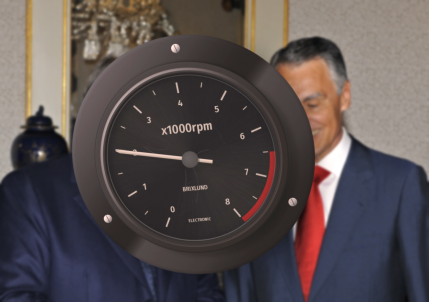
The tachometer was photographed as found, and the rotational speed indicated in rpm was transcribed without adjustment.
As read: 2000 rpm
